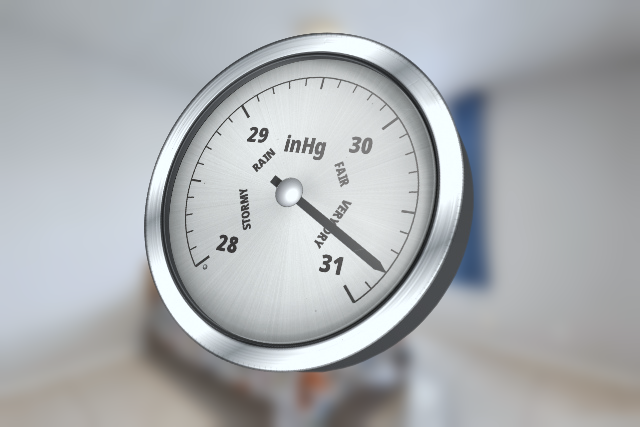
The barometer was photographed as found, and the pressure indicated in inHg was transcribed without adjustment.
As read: 30.8 inHg
